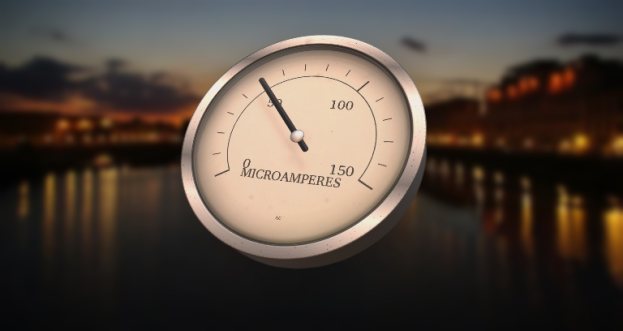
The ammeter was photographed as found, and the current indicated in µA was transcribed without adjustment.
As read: 50 µA
